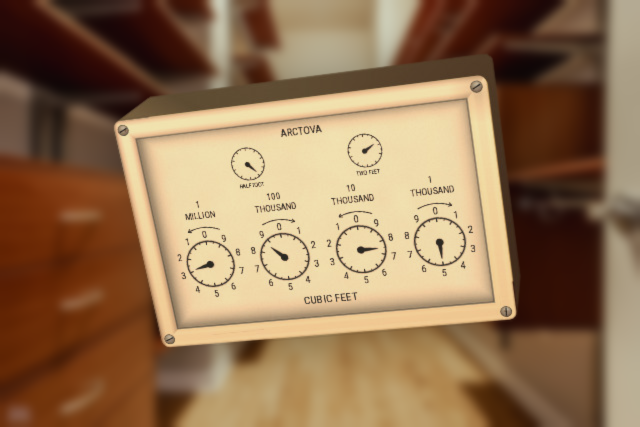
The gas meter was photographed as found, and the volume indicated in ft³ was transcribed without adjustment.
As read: 287500 ft³
